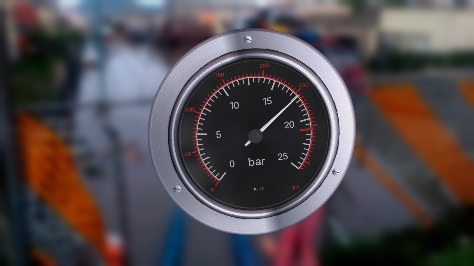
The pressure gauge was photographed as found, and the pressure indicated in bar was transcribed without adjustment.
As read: 17.5 bar
